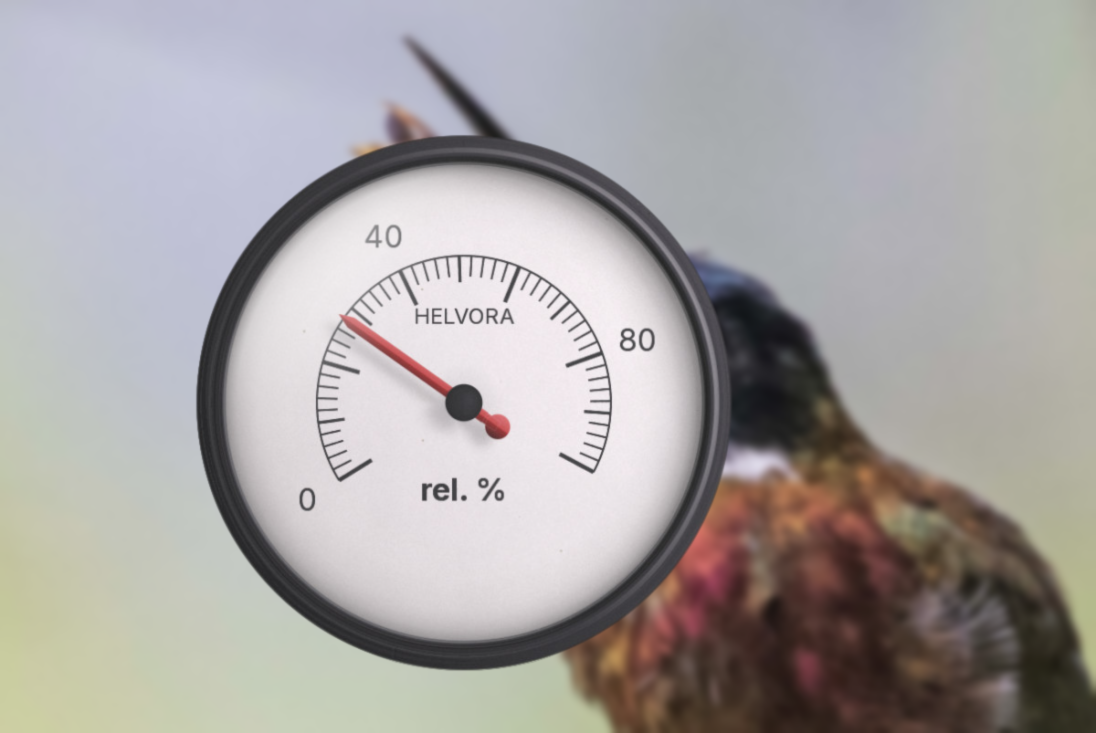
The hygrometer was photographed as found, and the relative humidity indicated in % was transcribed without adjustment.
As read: 28 %
